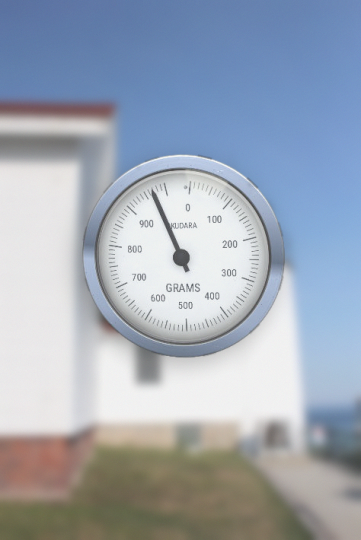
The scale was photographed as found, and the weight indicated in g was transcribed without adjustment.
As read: 970 g
